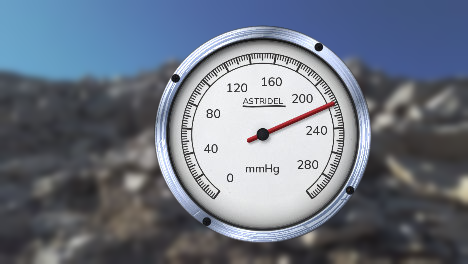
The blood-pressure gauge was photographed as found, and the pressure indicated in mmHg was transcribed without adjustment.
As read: 220 mmHg
